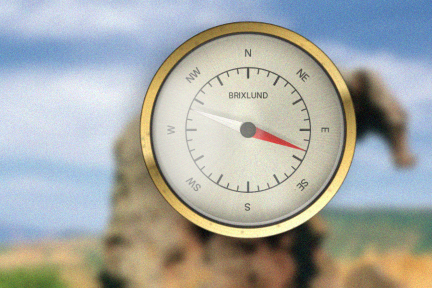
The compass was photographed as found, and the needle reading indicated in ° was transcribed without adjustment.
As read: 110 °
